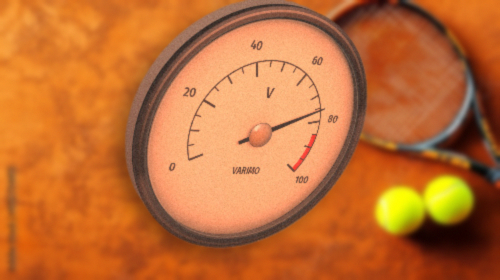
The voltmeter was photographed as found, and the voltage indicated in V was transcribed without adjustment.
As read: 75 V
